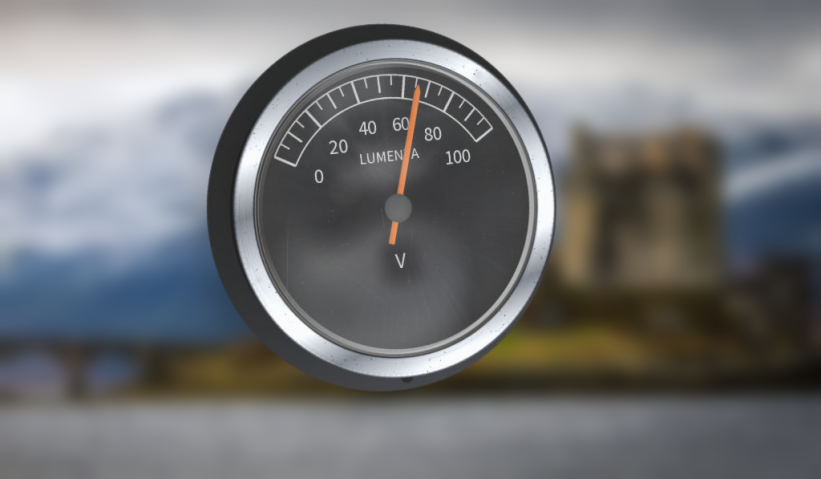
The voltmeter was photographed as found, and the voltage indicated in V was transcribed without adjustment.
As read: 65 V
